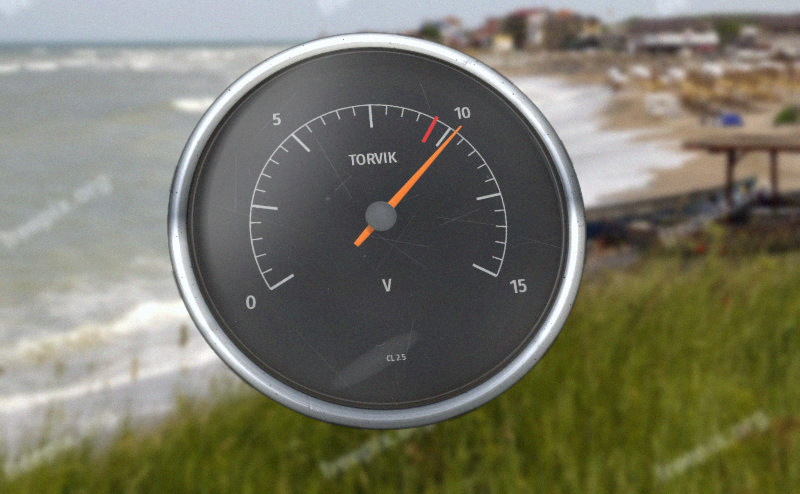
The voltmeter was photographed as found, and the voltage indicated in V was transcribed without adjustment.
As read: 10.25 V
